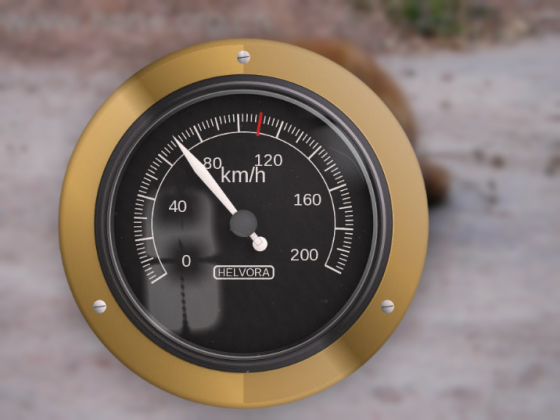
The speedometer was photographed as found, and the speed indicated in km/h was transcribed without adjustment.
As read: 70 km/h
